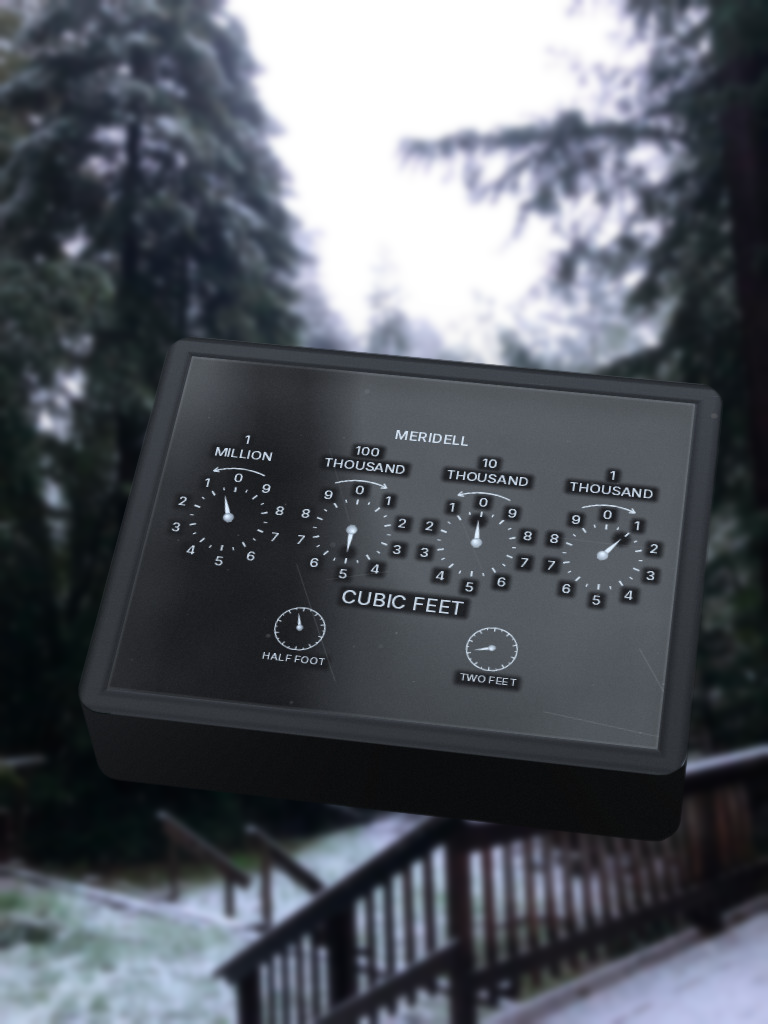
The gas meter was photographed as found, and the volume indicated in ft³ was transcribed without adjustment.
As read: 50100 ft³
